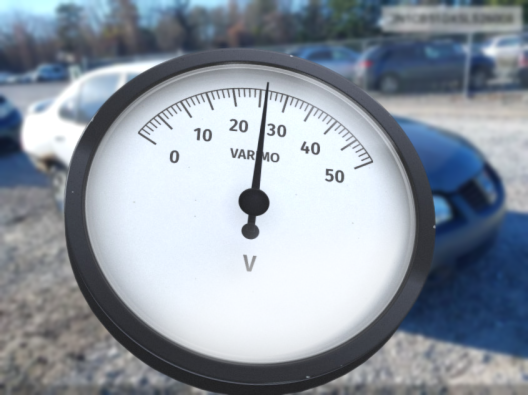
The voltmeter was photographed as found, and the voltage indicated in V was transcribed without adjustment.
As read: 26 V
